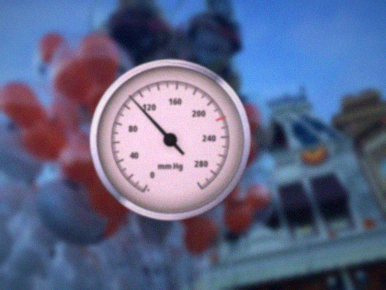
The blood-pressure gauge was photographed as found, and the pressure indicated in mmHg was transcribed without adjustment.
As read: 110 mmHg
